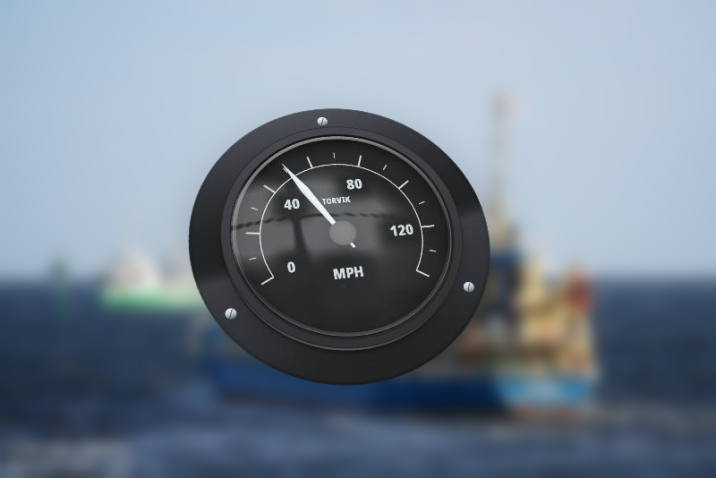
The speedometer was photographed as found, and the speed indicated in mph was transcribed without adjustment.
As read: 50 mph
